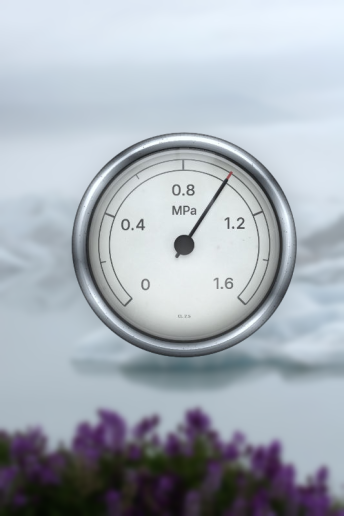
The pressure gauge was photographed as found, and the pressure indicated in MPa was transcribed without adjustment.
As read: 1 MPa
